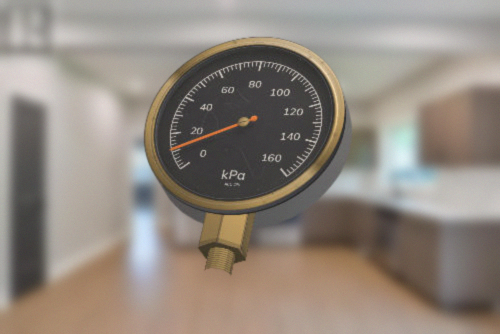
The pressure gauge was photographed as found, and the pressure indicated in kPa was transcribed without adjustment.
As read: 10 kPa
